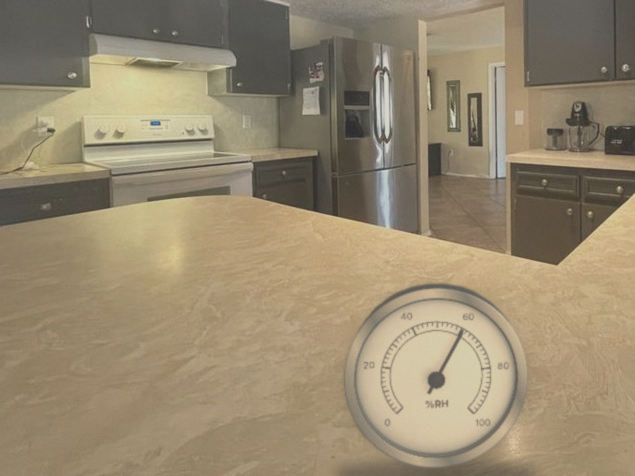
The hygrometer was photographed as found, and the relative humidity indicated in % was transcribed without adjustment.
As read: 60 %
